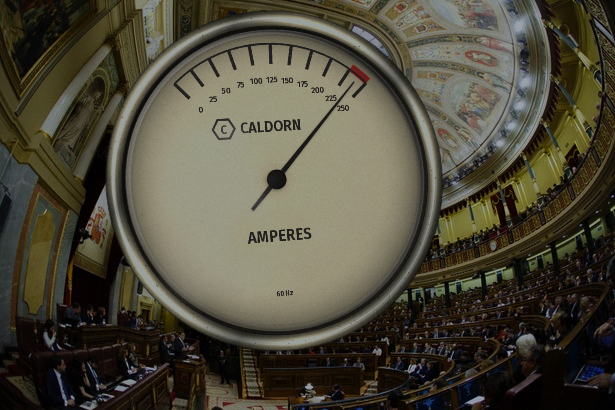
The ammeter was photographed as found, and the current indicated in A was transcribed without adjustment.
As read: 237.5 A
